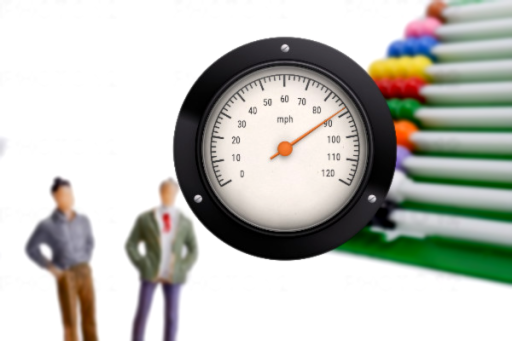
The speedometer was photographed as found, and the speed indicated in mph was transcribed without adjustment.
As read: 88 mph
